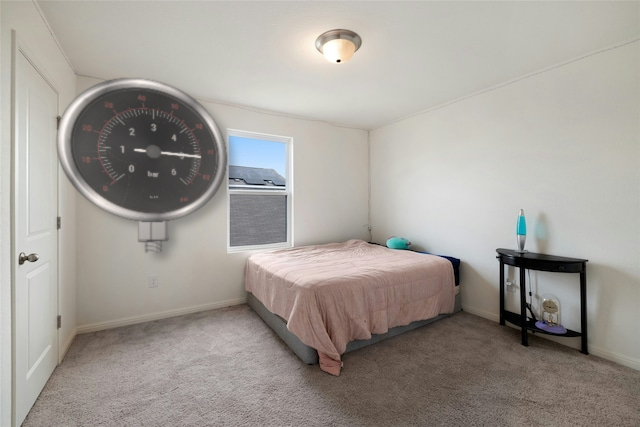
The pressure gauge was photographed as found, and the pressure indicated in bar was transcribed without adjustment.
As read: 5 bar
